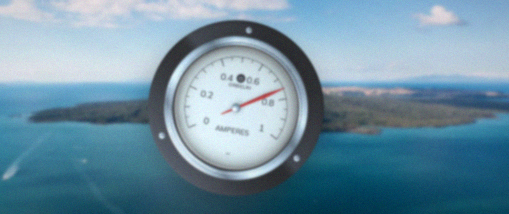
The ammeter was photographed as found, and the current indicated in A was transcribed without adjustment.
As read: 0.75 A
